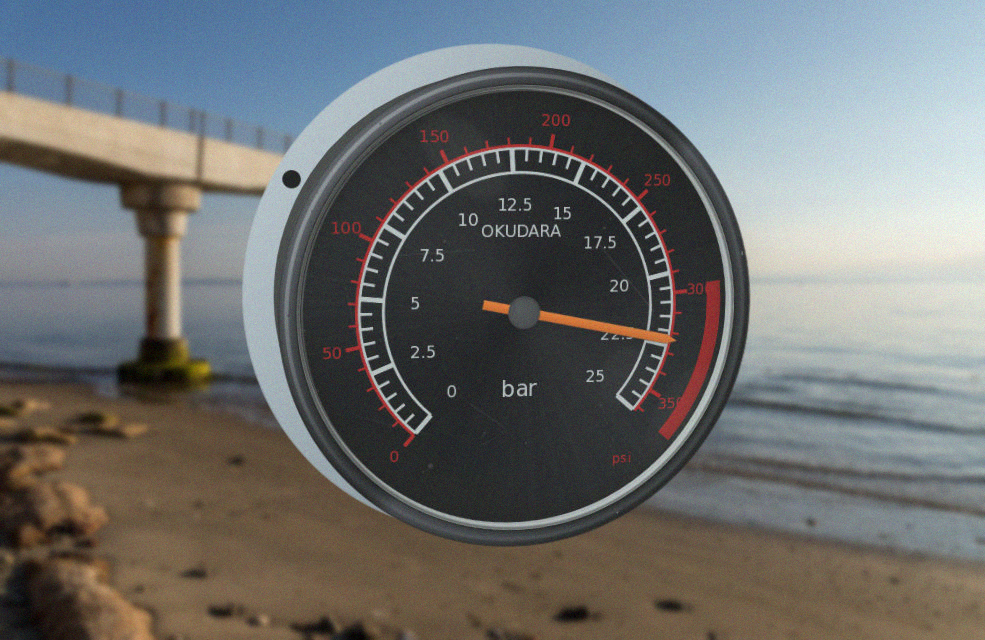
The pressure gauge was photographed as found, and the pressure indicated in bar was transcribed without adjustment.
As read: 22.25 bar
